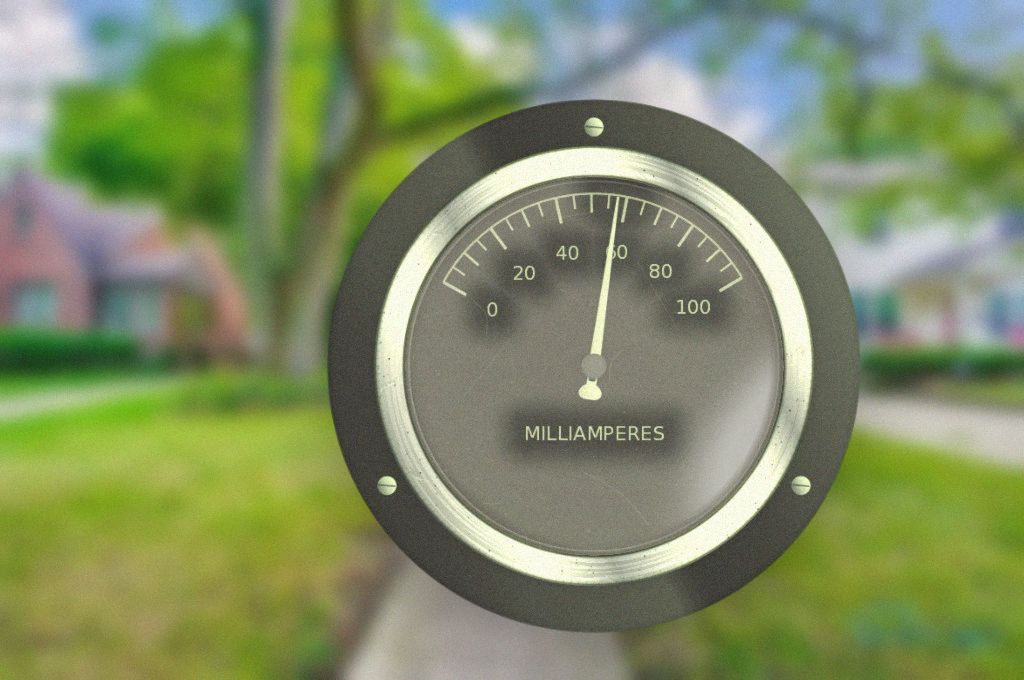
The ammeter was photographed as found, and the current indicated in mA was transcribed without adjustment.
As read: 57.5 mA
